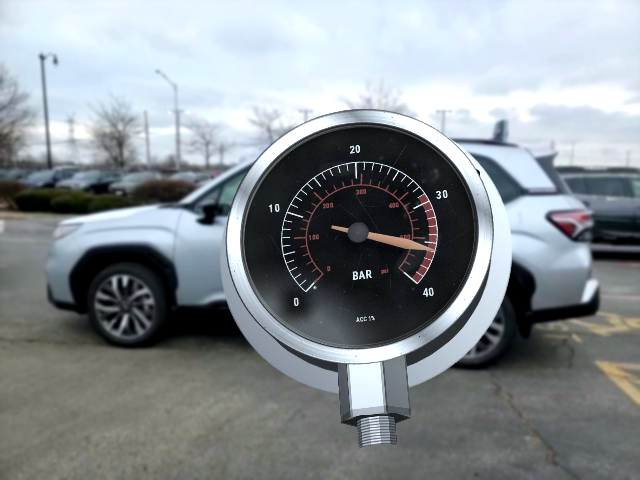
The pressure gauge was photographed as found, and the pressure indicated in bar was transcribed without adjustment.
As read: 36 bar
